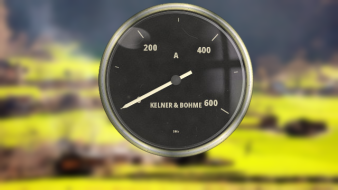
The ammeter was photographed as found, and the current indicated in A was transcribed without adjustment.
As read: 0 A
